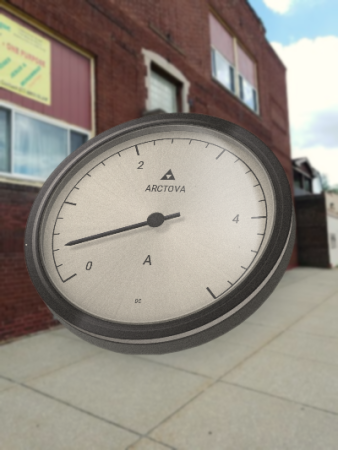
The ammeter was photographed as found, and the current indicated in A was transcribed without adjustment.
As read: 0.4 A
